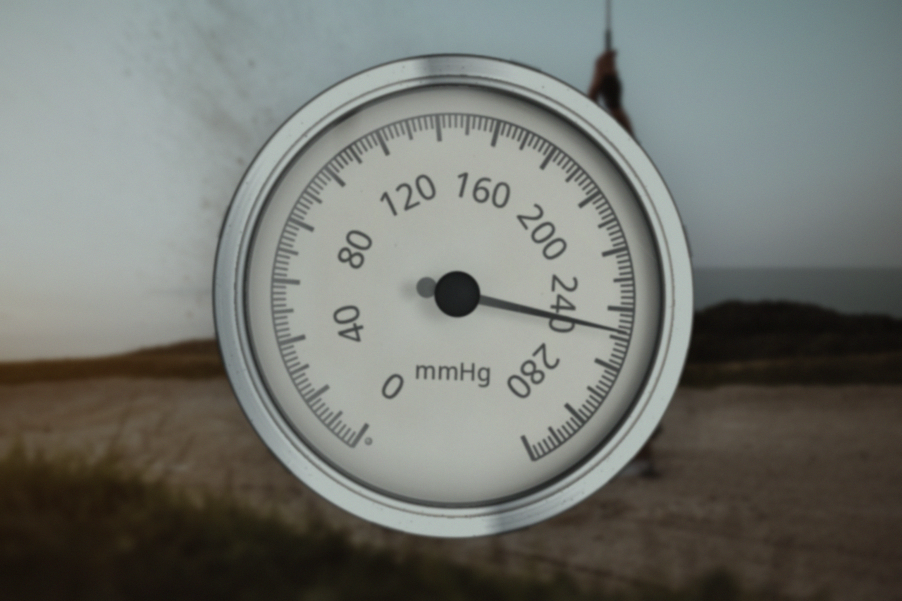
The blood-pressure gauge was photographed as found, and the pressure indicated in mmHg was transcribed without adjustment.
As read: 248 mmHg
